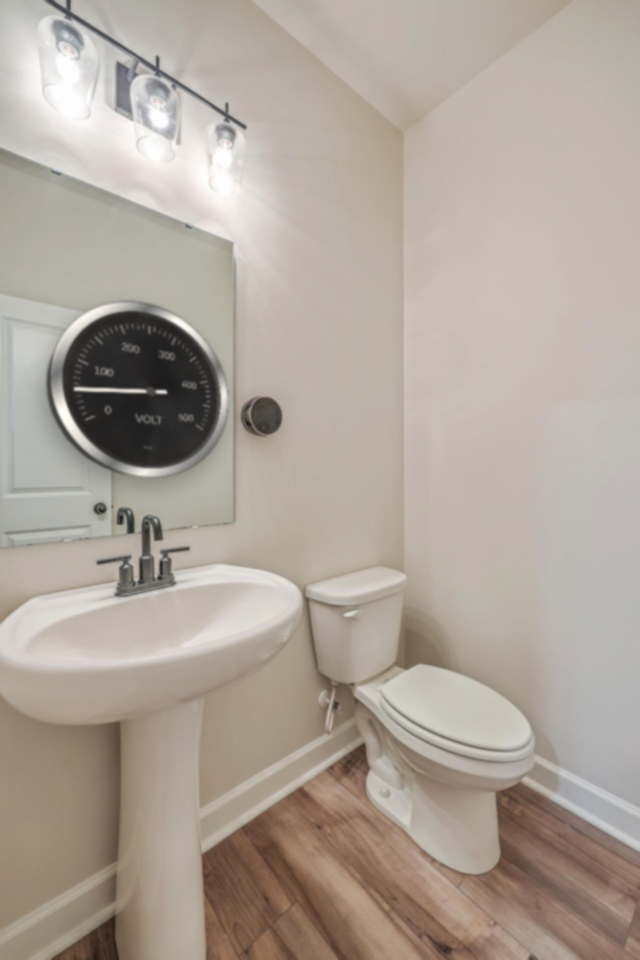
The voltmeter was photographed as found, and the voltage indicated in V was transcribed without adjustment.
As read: 50 V
